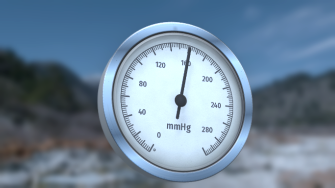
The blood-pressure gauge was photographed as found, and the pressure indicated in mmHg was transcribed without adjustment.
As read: 160 mmHg
